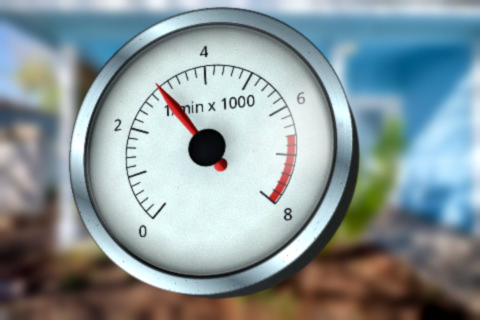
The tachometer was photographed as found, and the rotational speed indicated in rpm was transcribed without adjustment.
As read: 3000 rpm
